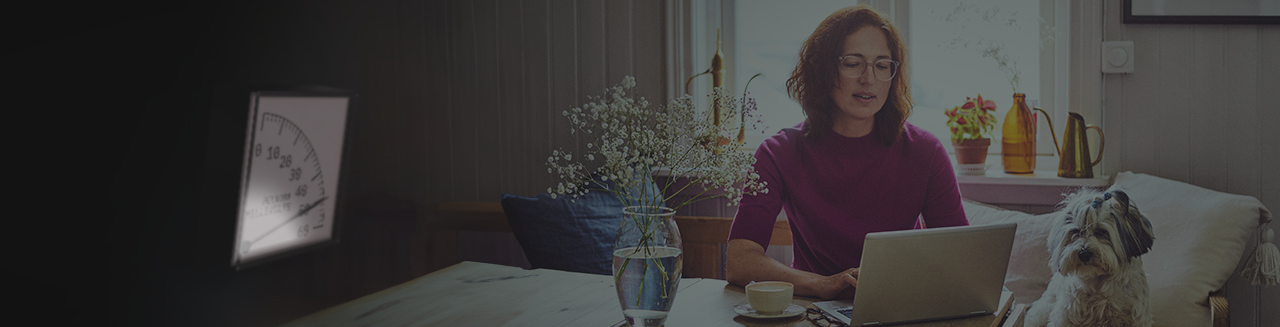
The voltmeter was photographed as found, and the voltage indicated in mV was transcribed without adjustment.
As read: 50 mV
